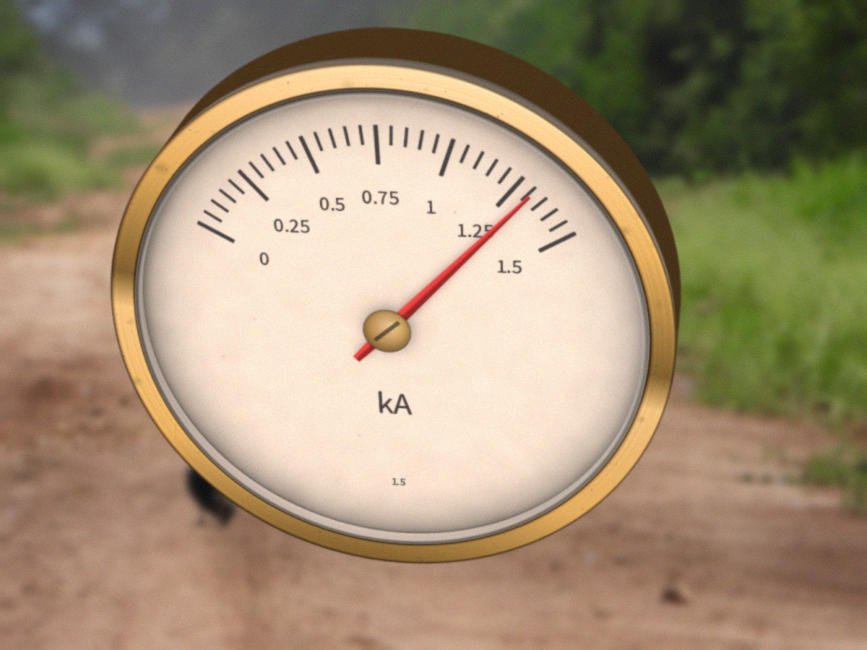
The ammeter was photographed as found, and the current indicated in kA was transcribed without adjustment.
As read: 1.3 kA
